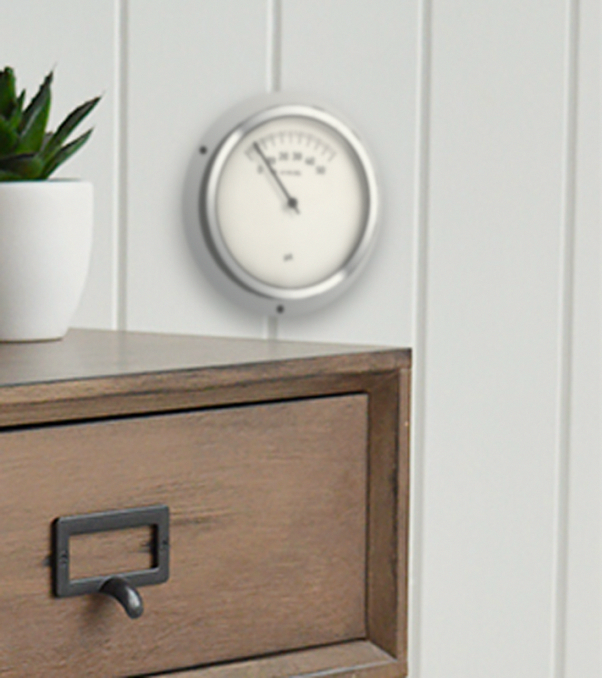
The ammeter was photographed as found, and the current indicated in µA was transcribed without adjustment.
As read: 5 µA
